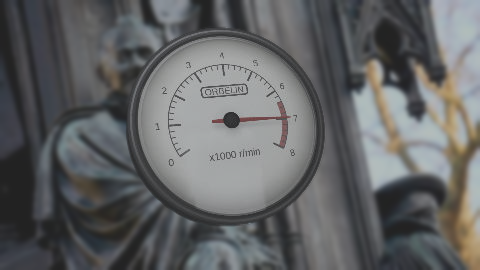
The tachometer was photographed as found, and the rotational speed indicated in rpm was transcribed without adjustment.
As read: 7000 rpm
